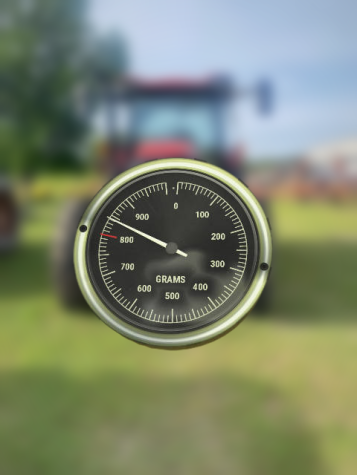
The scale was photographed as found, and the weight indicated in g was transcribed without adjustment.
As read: 840 g
